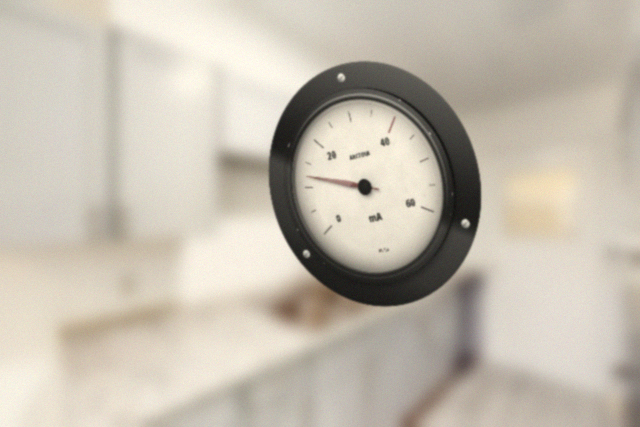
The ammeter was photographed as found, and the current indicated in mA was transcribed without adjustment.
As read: 12.5 mA
